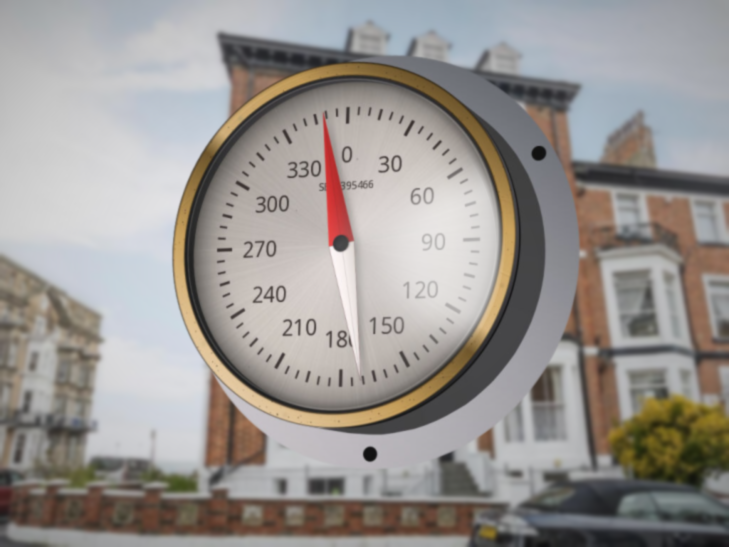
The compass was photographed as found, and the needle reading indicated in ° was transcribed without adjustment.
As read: 350 °
